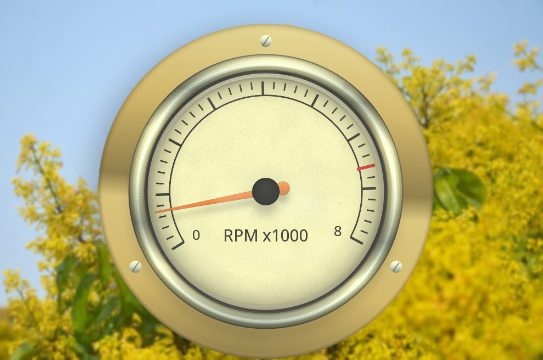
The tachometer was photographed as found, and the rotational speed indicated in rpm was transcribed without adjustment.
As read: 700 rpm
